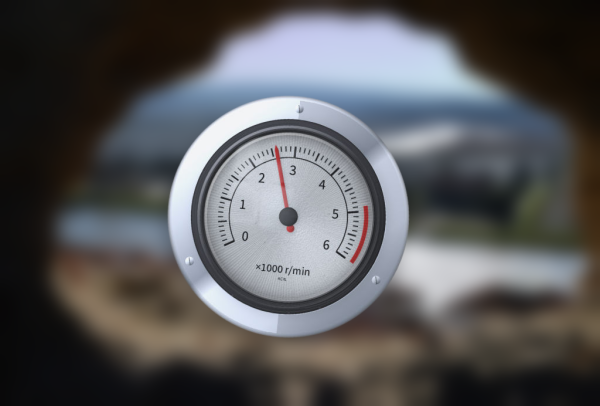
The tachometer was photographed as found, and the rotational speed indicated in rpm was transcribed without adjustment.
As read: 2600 rpm
